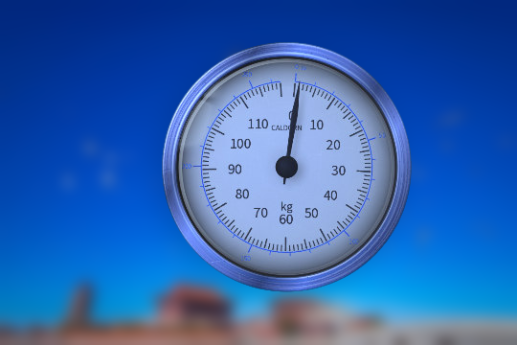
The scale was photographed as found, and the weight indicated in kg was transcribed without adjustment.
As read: 1 kg
